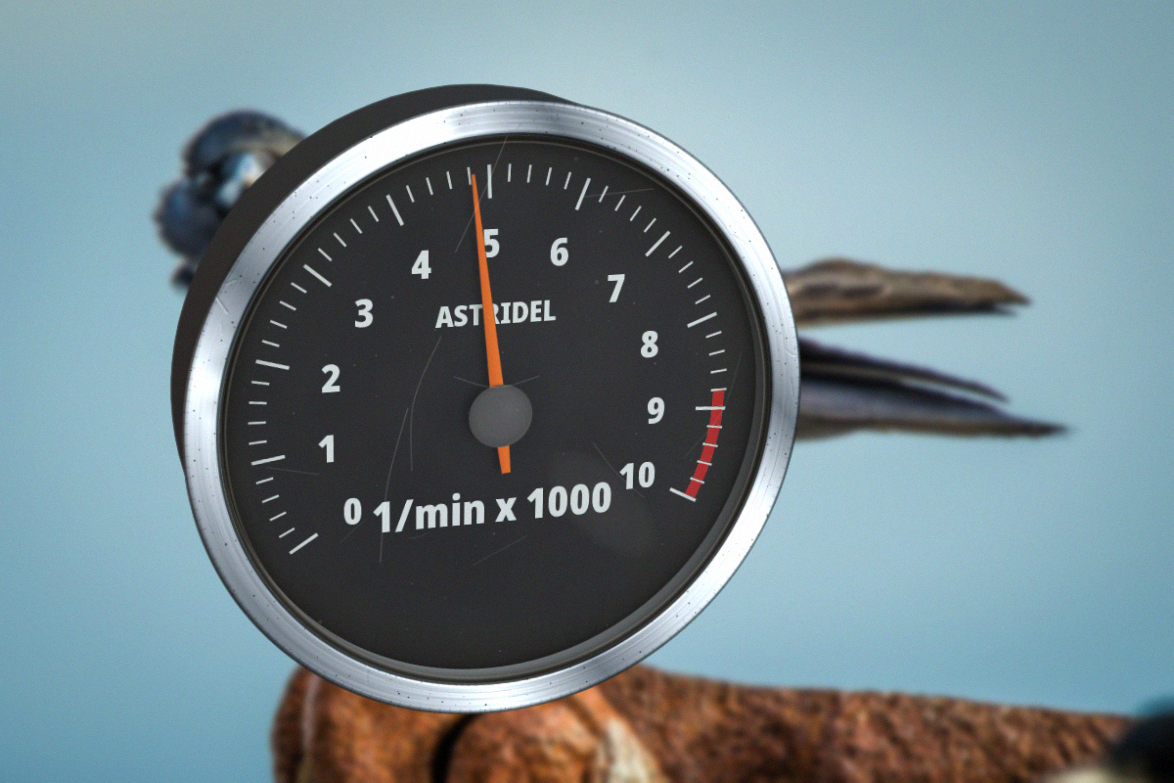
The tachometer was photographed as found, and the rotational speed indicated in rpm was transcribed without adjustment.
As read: 4800 rpm
